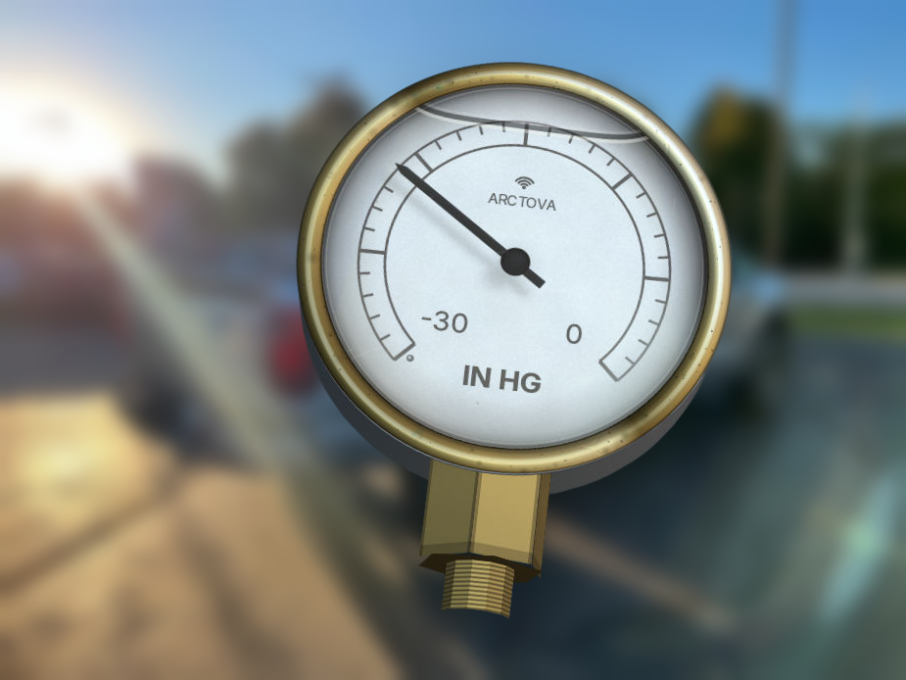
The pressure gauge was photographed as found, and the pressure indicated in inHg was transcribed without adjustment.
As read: -21 inHg
